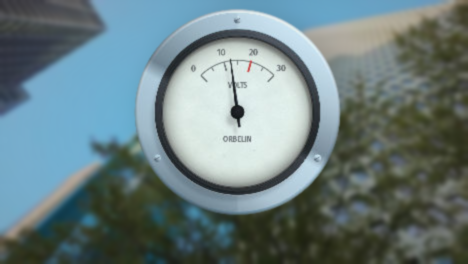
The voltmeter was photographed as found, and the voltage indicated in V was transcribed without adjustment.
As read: 12.5 V
